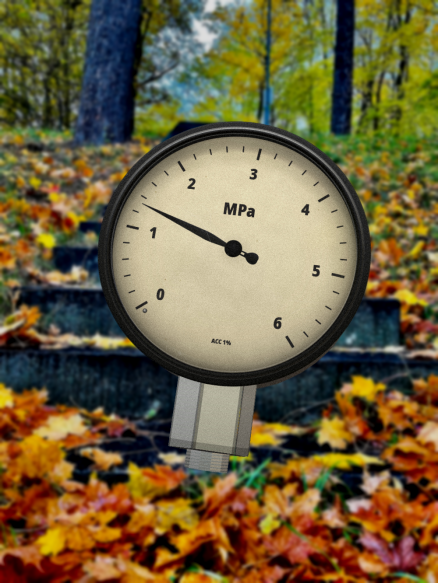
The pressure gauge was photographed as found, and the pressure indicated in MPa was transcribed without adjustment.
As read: 1.3 MPa
